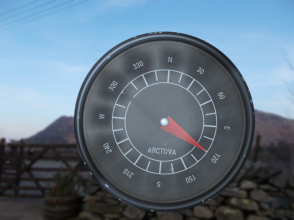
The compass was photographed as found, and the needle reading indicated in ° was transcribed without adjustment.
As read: 120 °
